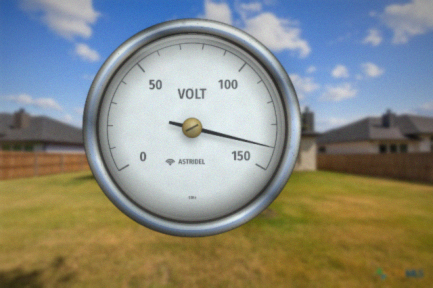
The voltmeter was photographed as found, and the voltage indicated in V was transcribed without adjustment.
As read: 140 V
